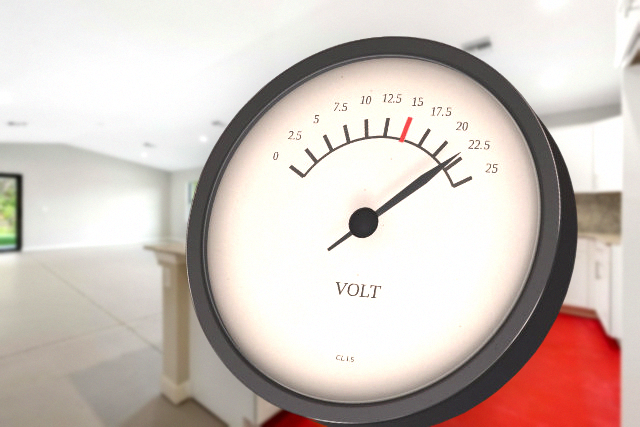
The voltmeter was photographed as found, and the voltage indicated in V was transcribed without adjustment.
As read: 22.5 V
